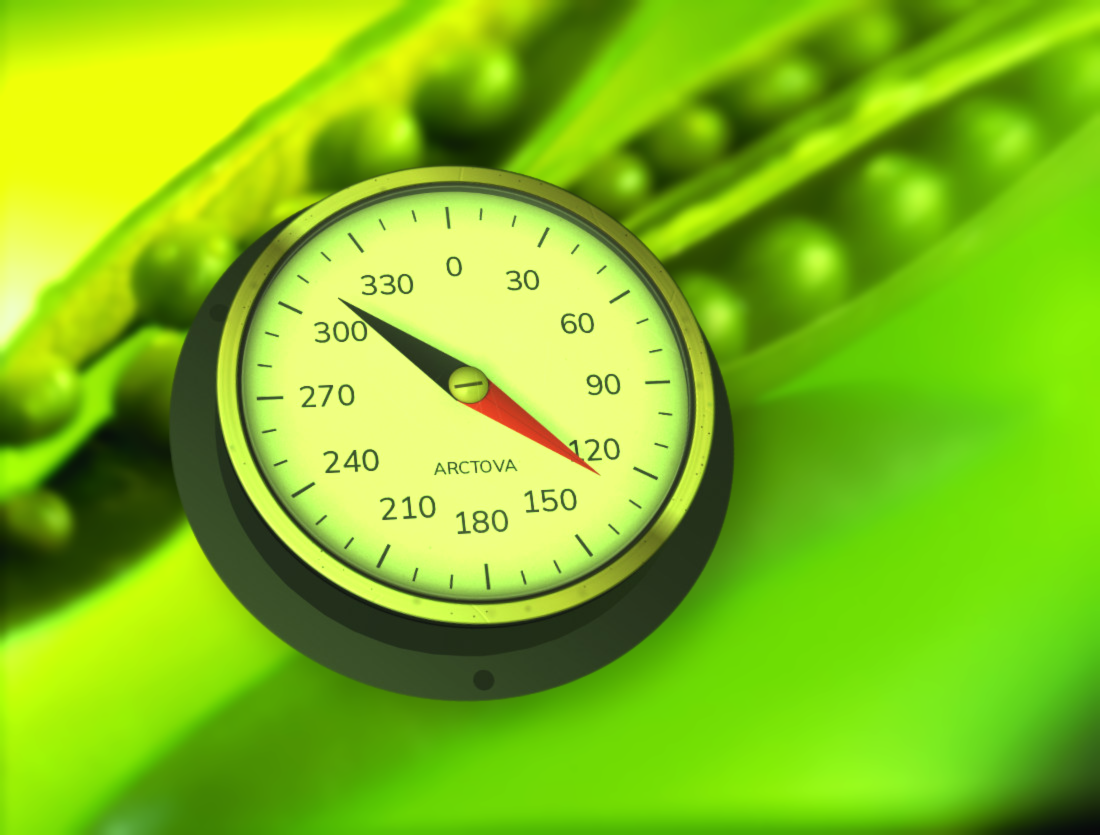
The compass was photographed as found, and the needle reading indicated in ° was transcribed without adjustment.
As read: 130 °
